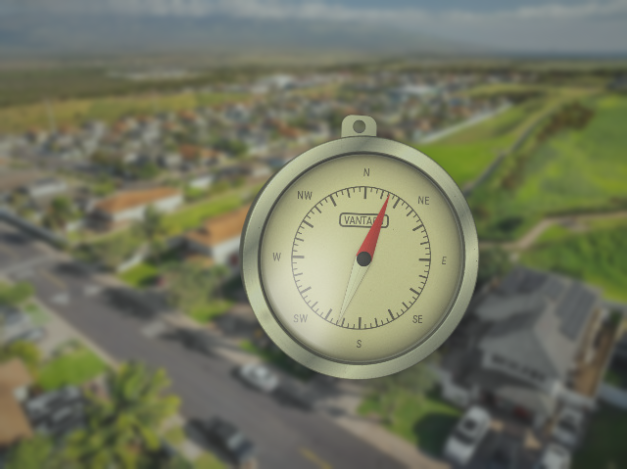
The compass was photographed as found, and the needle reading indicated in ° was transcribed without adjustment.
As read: 20 °
